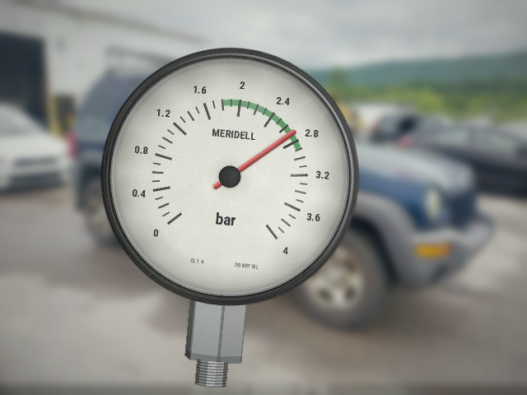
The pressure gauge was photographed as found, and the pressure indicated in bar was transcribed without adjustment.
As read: 2.7 bar
